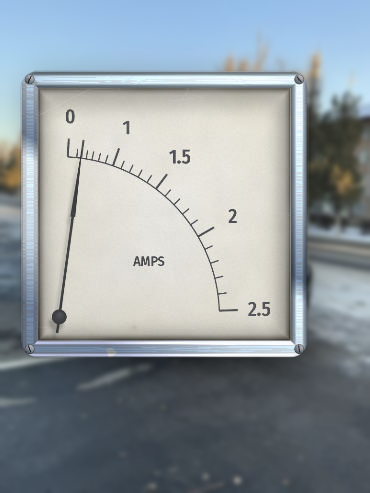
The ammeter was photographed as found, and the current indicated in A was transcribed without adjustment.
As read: 0.5 A
